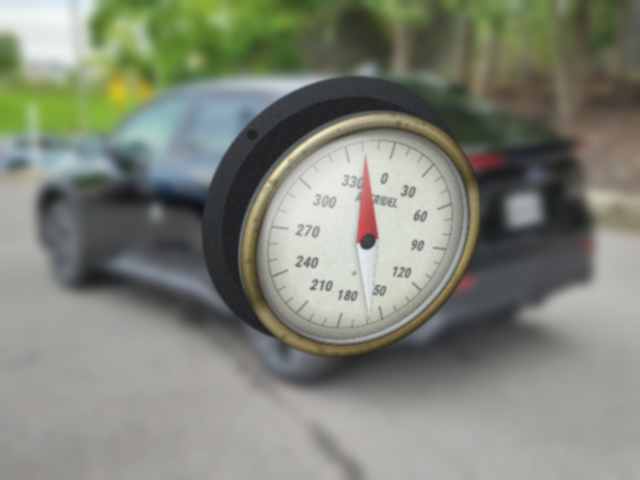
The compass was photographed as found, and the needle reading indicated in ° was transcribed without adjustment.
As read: 340 °
